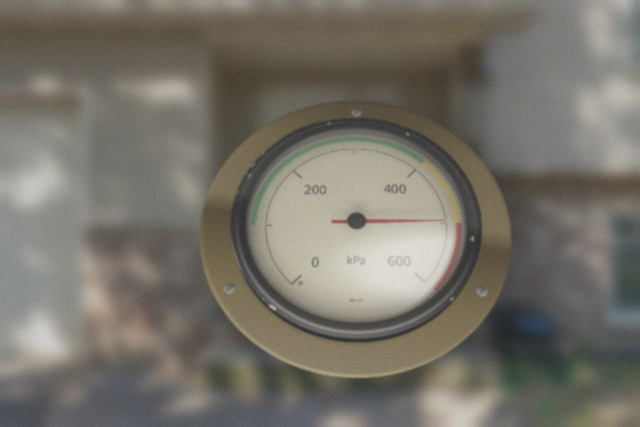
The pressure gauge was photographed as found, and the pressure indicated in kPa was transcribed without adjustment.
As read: 500 kPa
